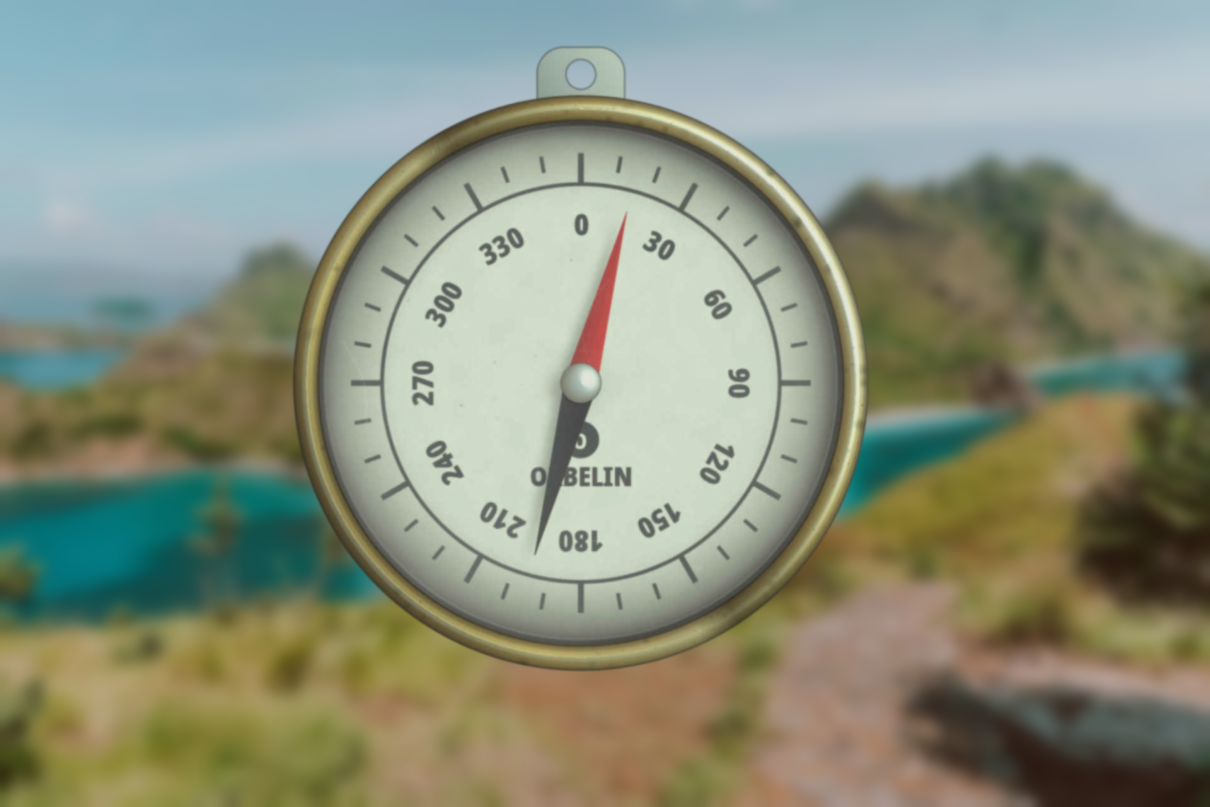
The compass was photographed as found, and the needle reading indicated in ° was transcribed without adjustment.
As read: 15 °
